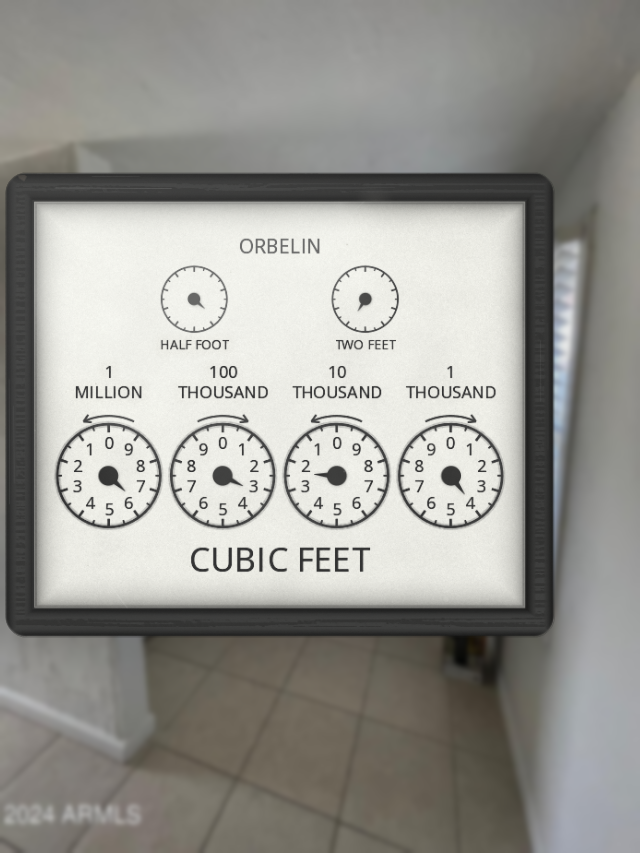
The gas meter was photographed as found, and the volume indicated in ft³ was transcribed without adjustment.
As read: 632400 ft³
